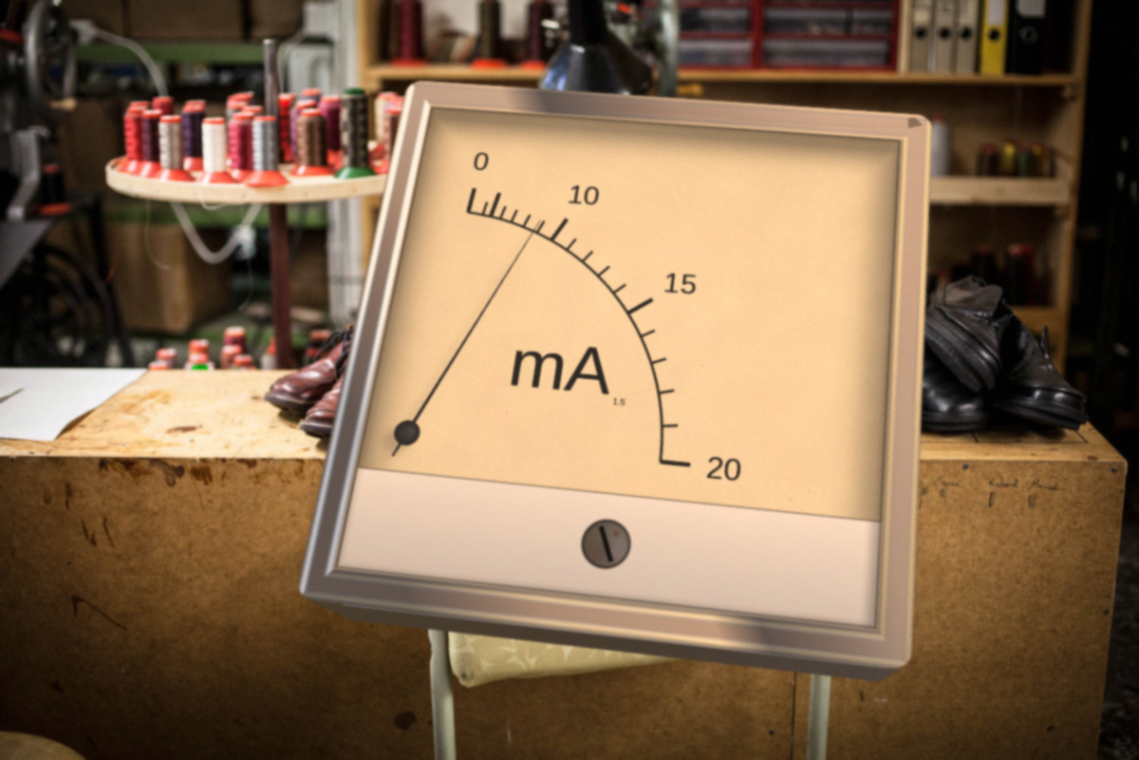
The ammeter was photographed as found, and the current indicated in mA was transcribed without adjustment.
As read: 9 mA
